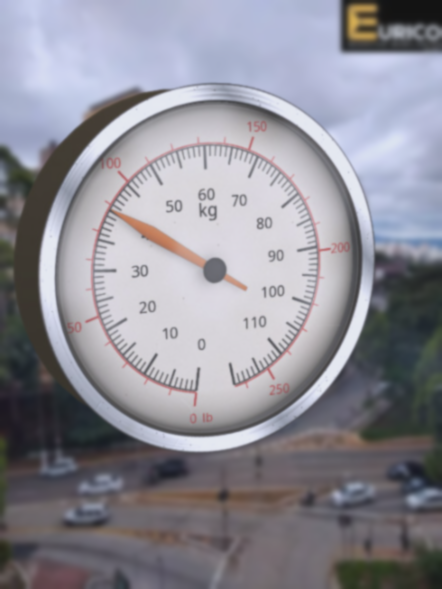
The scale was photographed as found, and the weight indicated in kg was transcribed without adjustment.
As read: 40 kg
